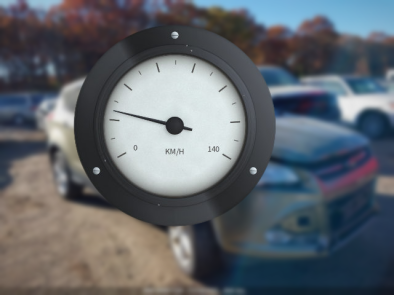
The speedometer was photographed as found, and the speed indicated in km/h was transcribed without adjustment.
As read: 25 km/h
